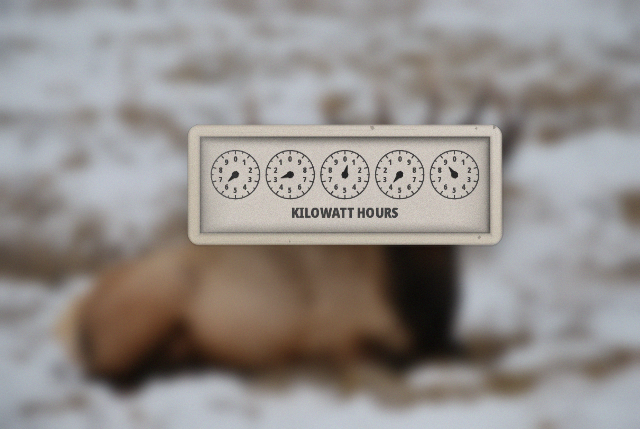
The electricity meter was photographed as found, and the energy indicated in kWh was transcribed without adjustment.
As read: 63039 kWh
